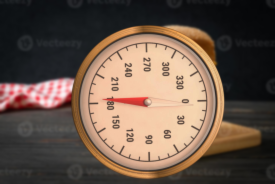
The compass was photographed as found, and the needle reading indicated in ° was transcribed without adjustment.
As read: 185 °
